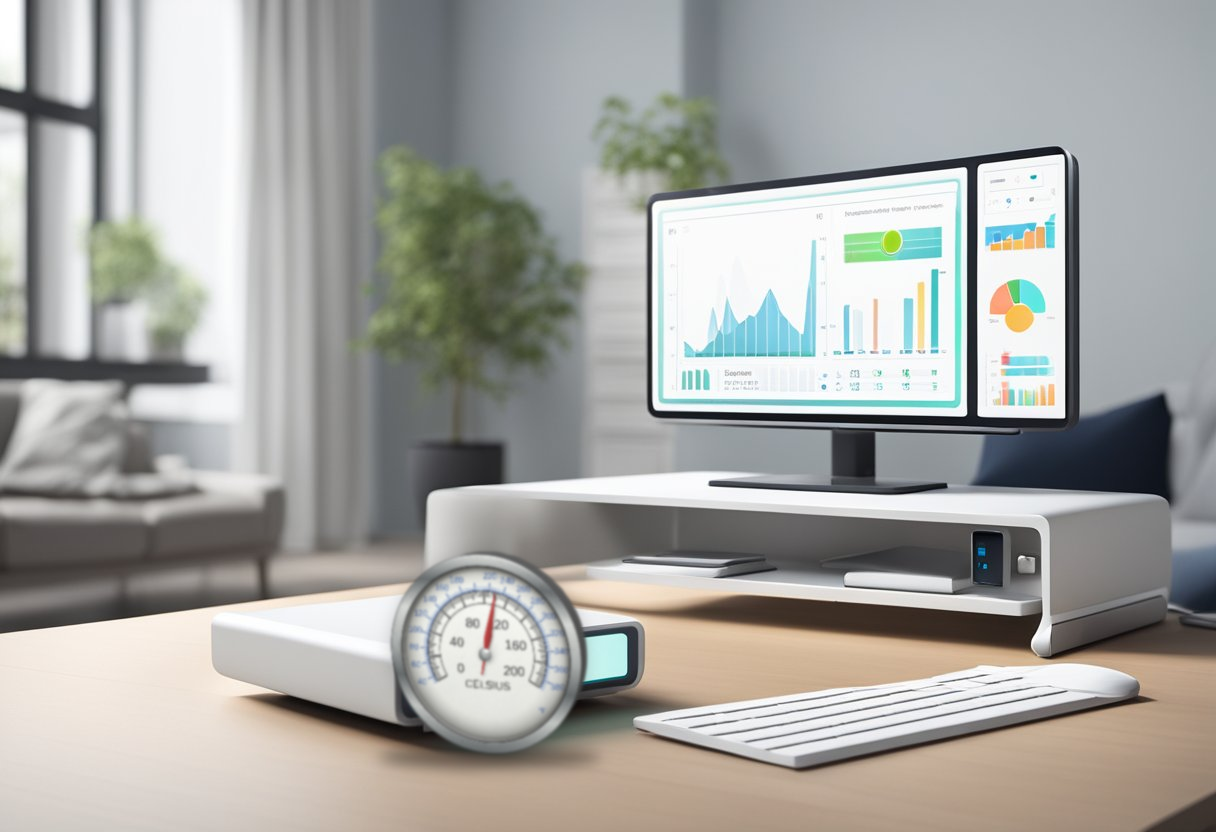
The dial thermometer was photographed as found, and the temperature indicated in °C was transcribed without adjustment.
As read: 110 °C
